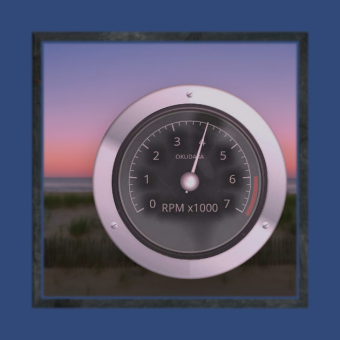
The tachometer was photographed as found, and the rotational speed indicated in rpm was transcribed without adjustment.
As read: 4000 rpm
